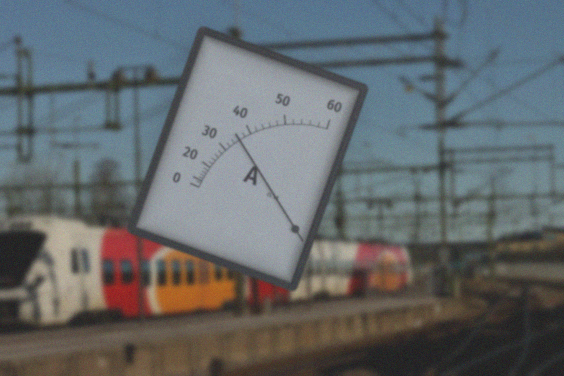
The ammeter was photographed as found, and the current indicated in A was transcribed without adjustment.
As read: 36 A
